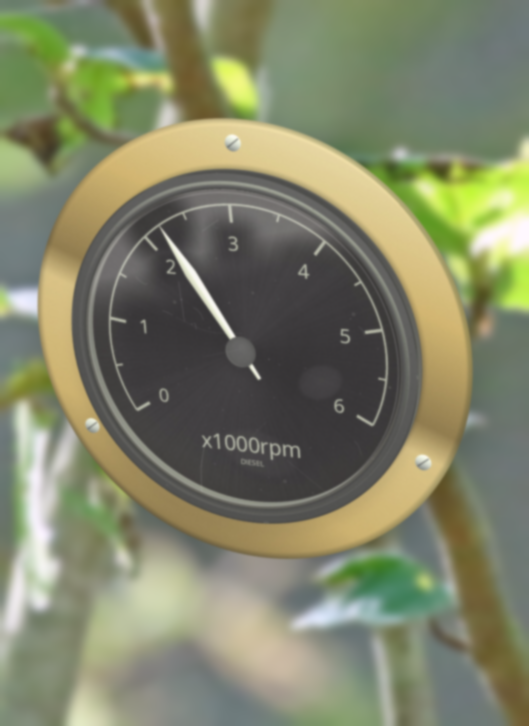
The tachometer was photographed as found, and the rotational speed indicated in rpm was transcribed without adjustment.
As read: 2250 rpm
